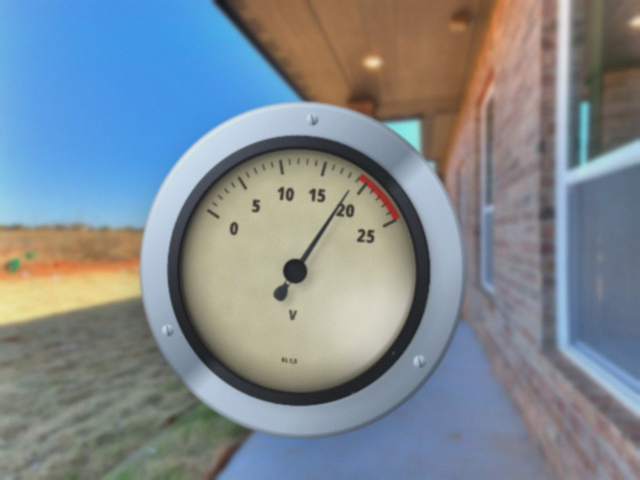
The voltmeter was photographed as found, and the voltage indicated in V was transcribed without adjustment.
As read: 19 V
